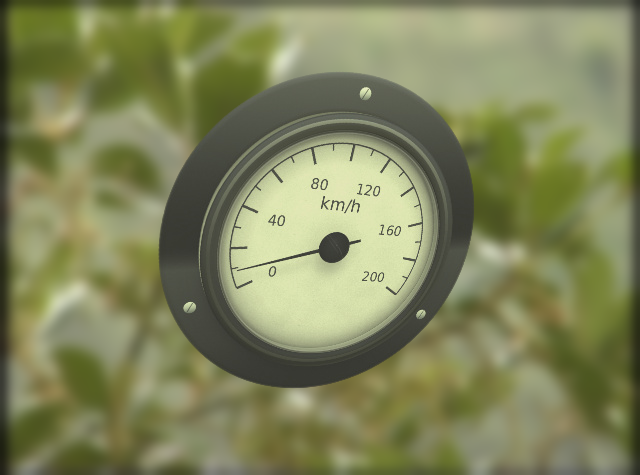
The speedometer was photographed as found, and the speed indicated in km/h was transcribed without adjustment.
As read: 10 km/h
